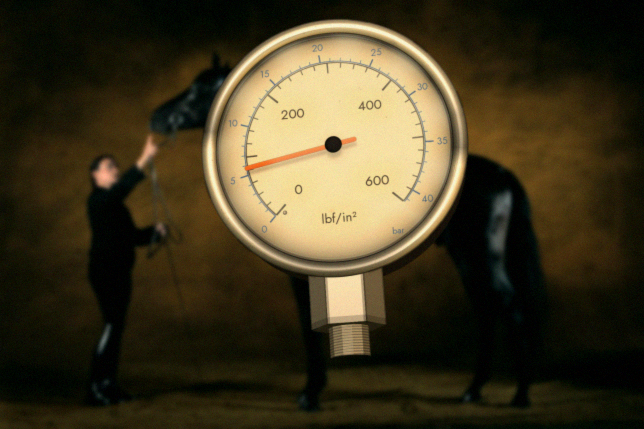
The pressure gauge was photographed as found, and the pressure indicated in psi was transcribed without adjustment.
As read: 80 psi
